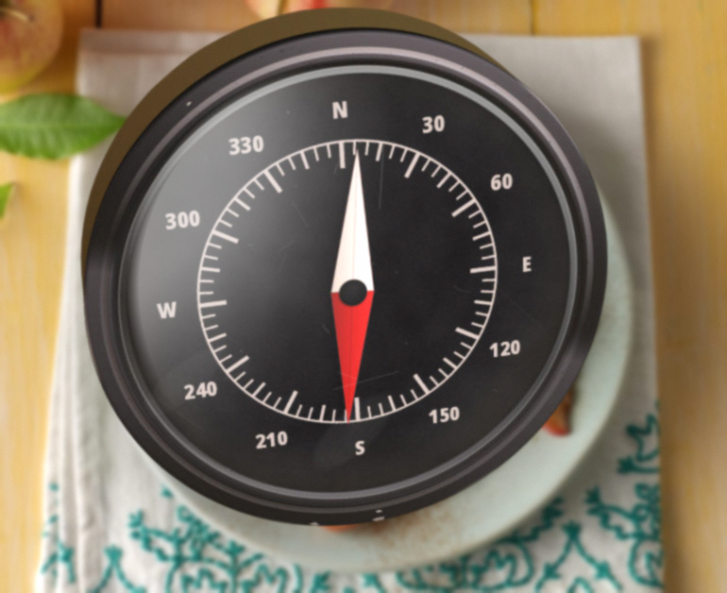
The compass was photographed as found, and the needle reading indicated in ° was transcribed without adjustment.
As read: 185 °
